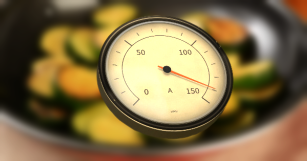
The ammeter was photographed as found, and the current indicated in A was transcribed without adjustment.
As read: 140 A
